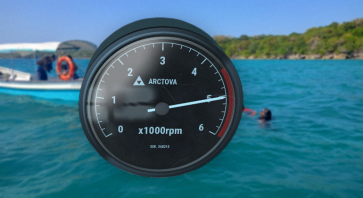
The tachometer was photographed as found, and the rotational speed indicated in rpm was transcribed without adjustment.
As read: 5000 rpm
